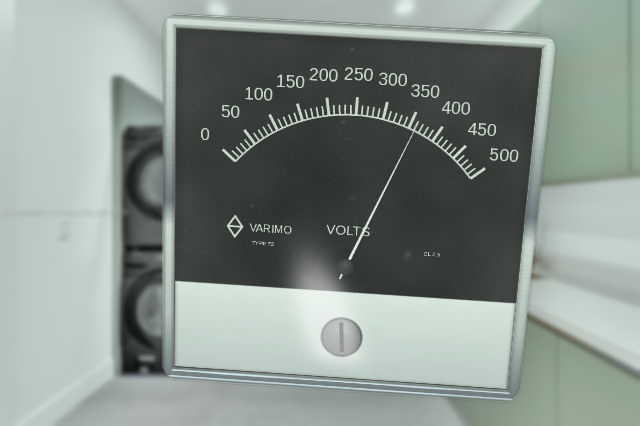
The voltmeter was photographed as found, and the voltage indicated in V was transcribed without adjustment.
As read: 360 V
